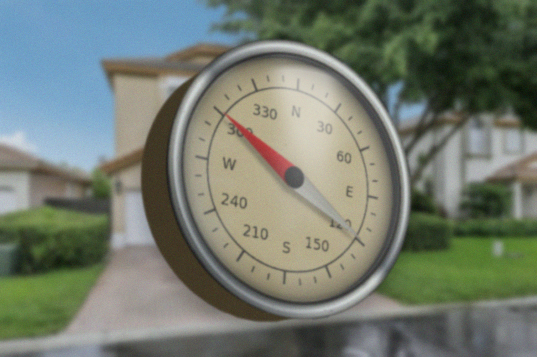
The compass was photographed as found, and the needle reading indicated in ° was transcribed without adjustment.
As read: 300 °
